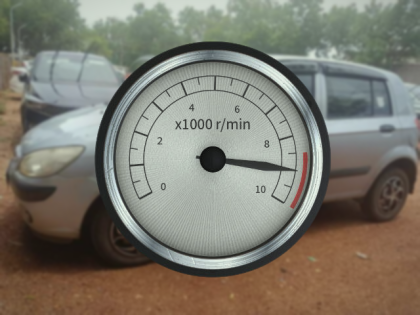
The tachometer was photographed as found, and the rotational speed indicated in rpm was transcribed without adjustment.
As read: 9000 rpm
